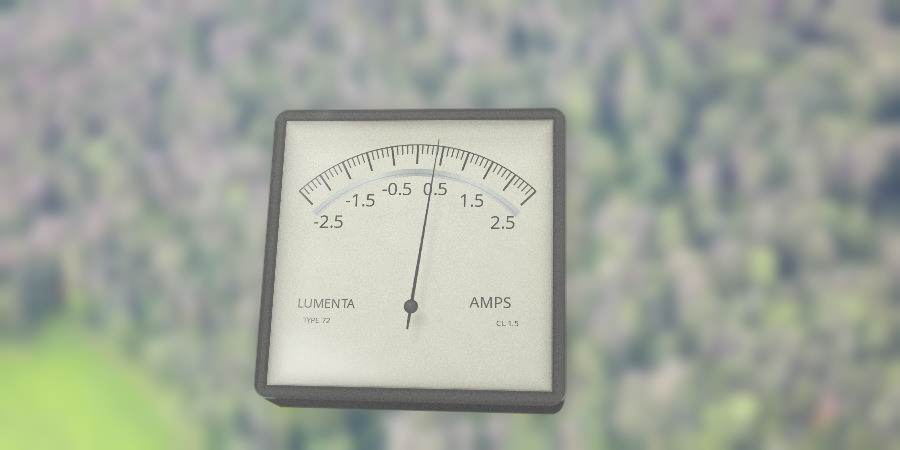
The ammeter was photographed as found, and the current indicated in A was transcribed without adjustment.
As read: 0.4 A
